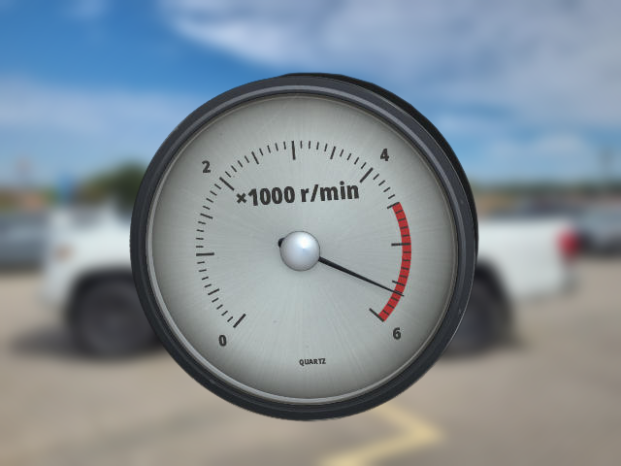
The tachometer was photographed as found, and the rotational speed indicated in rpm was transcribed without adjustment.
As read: 5600 rpm
